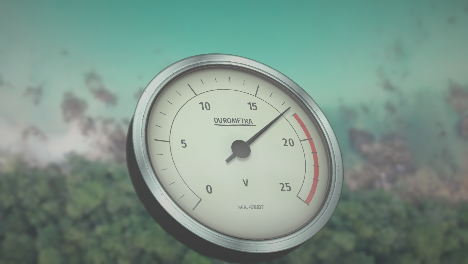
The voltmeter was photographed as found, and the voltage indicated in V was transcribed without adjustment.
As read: 17.5 V
